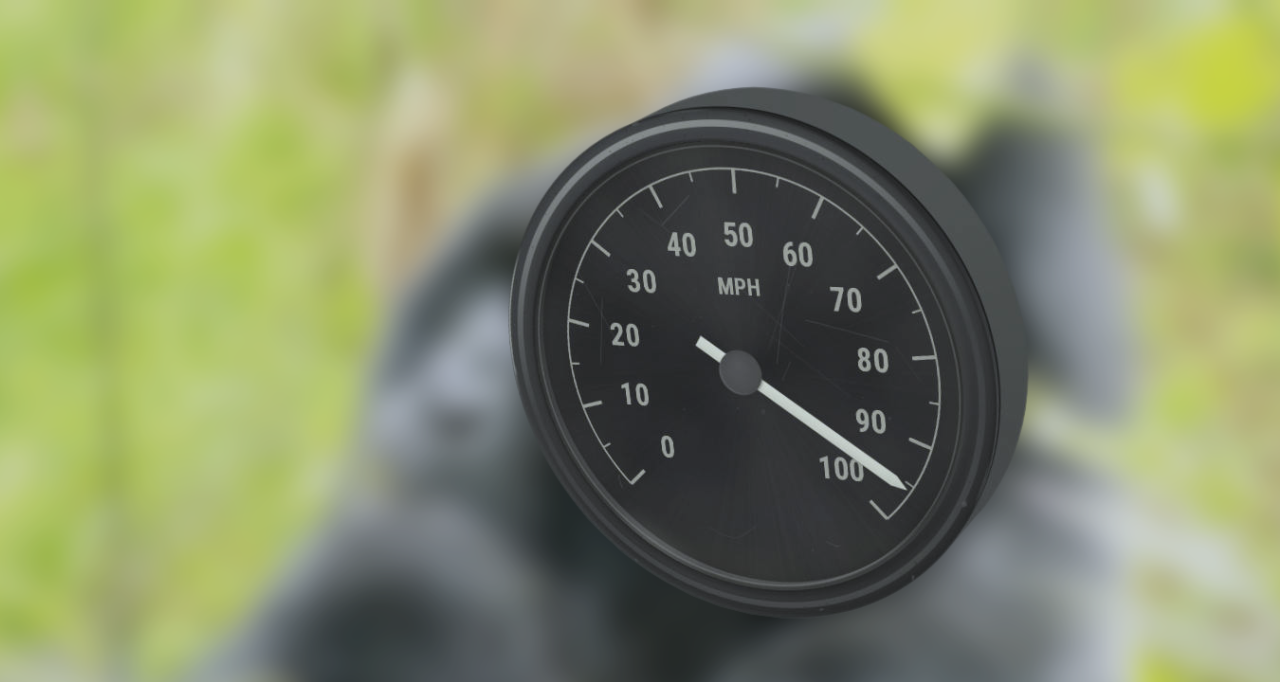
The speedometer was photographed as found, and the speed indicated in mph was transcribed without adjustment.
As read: 95 mph
